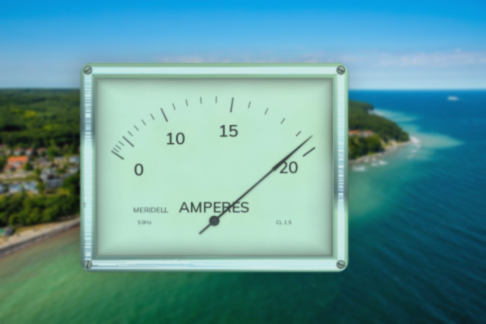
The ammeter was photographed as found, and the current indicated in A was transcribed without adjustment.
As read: 19.5 A
